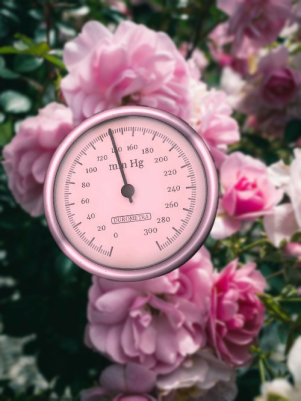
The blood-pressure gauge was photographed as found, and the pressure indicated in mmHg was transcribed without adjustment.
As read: 140 mmHg
